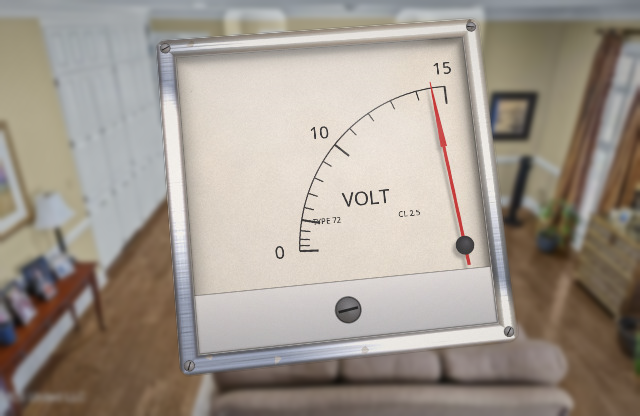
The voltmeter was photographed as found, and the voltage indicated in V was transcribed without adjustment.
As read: 14.5 V
